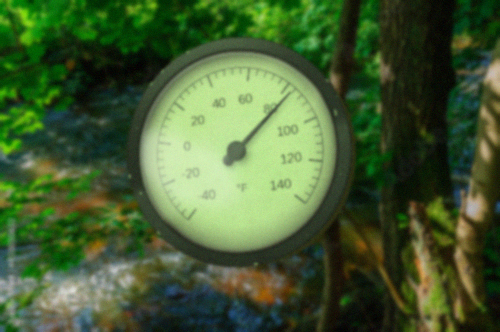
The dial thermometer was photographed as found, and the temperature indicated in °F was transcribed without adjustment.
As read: 84 °F
